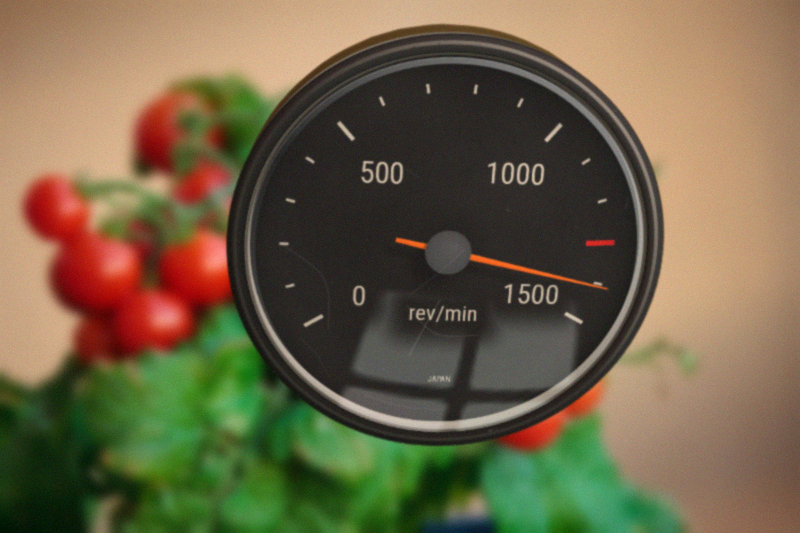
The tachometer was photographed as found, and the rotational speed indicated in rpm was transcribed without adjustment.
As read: 1400 rpm
